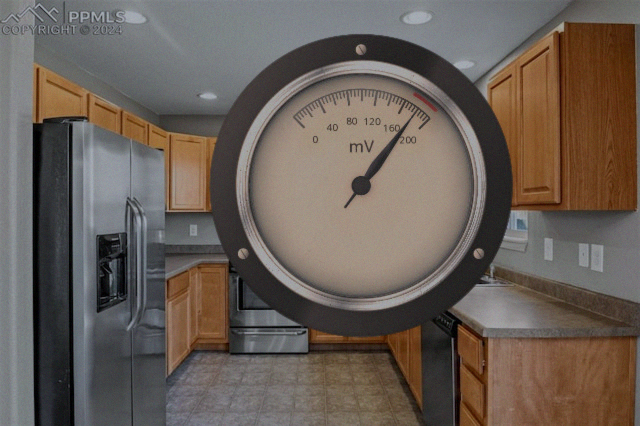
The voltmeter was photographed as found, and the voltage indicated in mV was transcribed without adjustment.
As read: 180 mV
